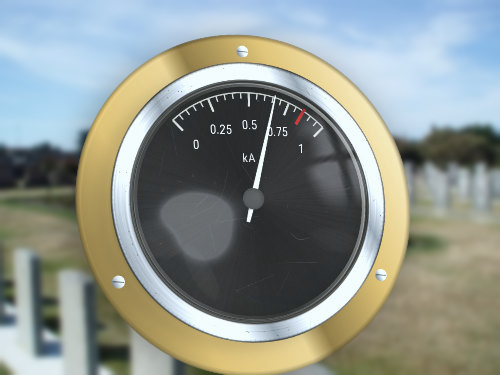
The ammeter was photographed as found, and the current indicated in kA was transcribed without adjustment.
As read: 0.65 kA
